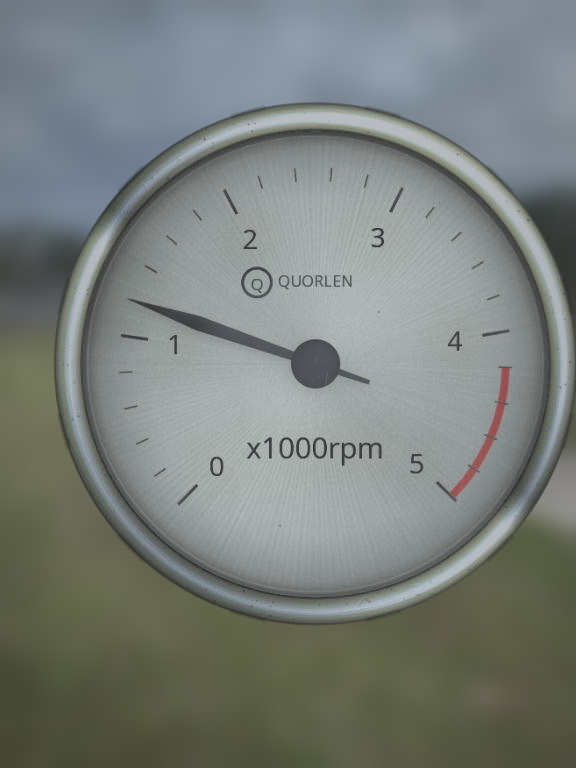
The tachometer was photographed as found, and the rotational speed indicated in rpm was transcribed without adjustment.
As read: 1200 rpm
